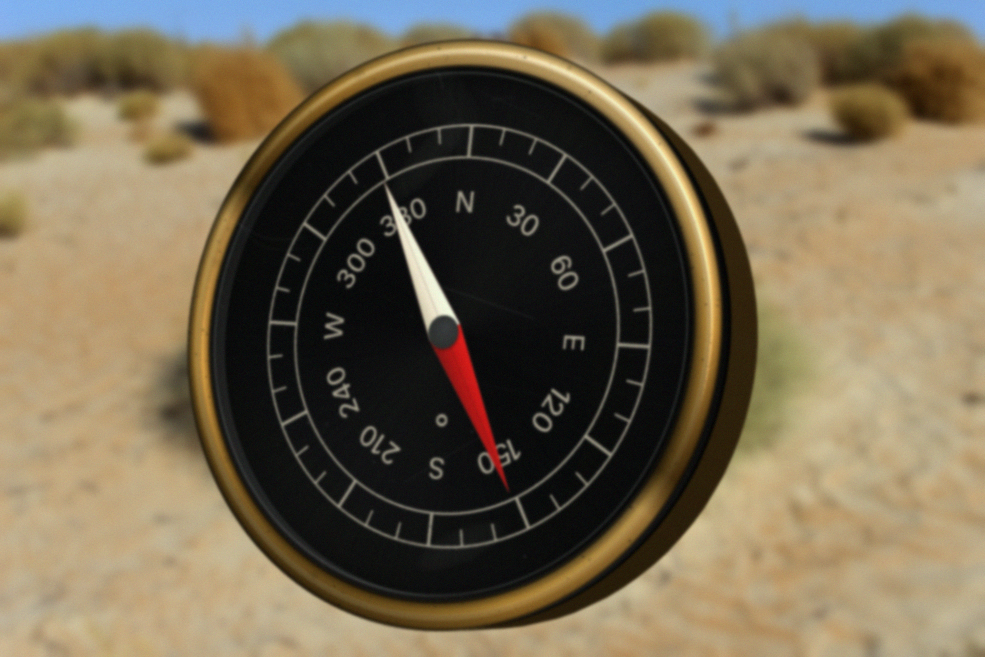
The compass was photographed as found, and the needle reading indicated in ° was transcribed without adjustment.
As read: 150 °
